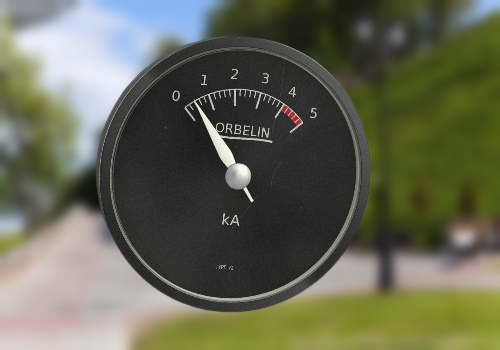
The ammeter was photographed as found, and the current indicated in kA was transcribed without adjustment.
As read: 0.4 kA
